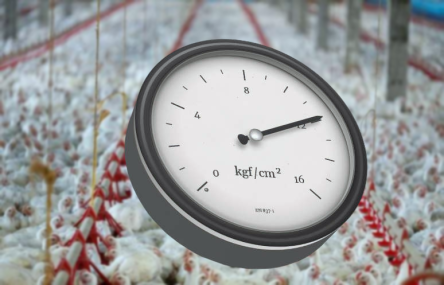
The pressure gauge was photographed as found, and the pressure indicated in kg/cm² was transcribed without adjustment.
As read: 12 kg/cm²
